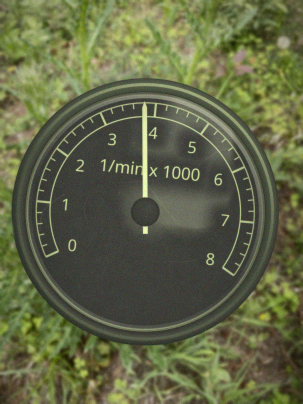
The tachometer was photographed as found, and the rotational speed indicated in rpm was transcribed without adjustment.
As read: 3800 rpm
